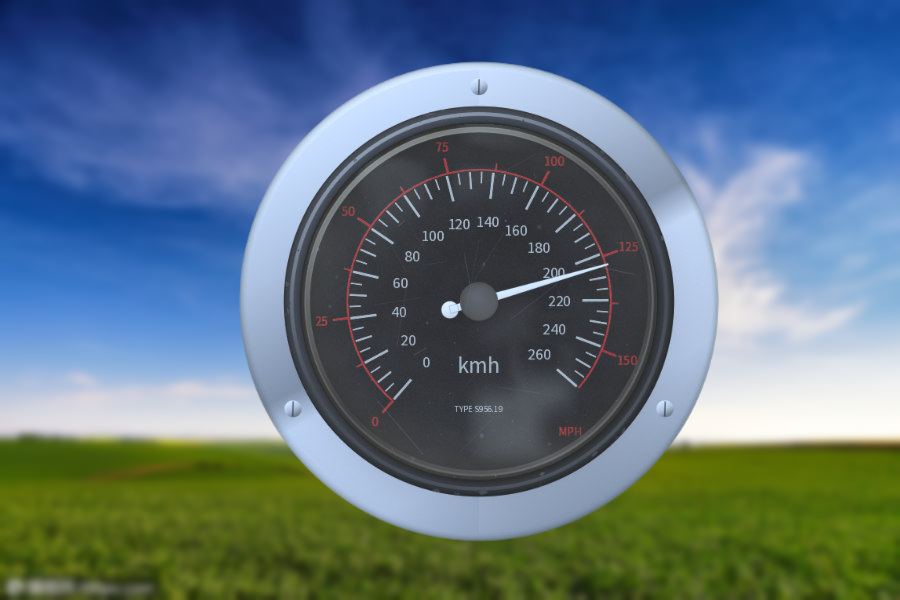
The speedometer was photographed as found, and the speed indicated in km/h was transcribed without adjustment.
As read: 205 km/h
